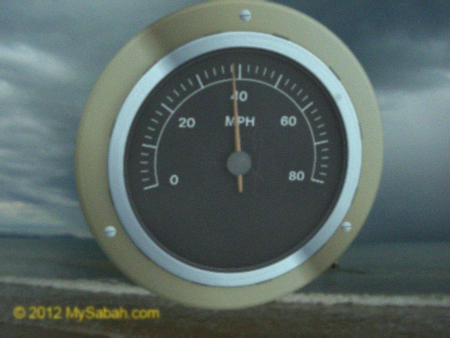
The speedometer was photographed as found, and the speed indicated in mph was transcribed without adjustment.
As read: 38 mph
